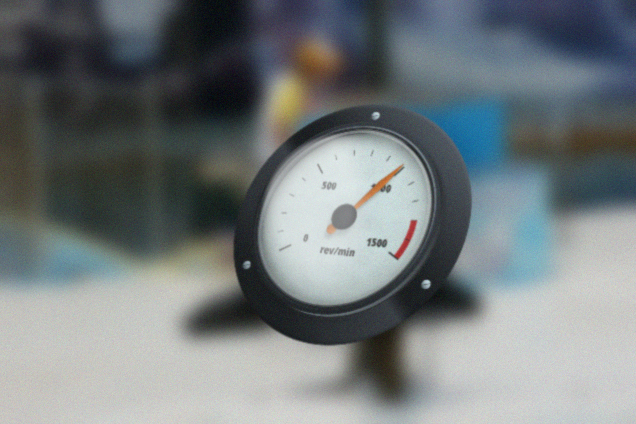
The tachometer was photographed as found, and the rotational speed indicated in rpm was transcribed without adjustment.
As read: 1000 rpm
